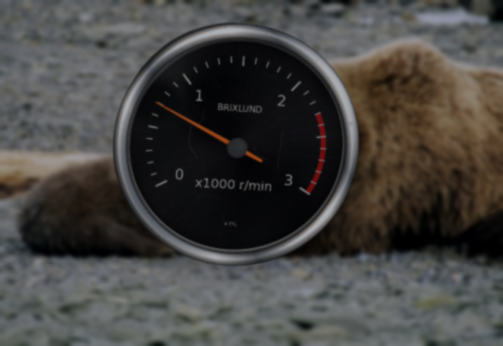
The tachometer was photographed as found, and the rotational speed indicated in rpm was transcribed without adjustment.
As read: 700 rpm
